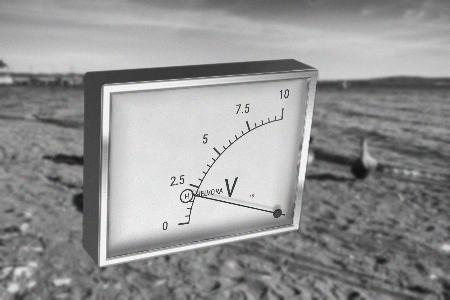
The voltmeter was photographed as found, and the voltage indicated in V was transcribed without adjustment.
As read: 2 V
